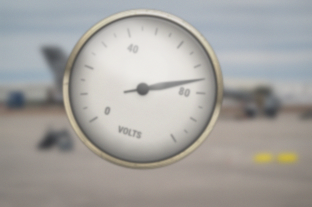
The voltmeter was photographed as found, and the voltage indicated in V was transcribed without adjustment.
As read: 75 V
